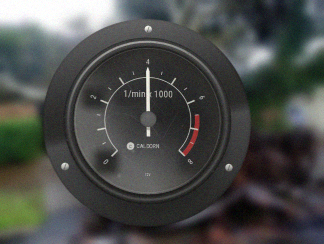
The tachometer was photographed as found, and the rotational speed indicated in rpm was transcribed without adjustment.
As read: 4000 rpm
